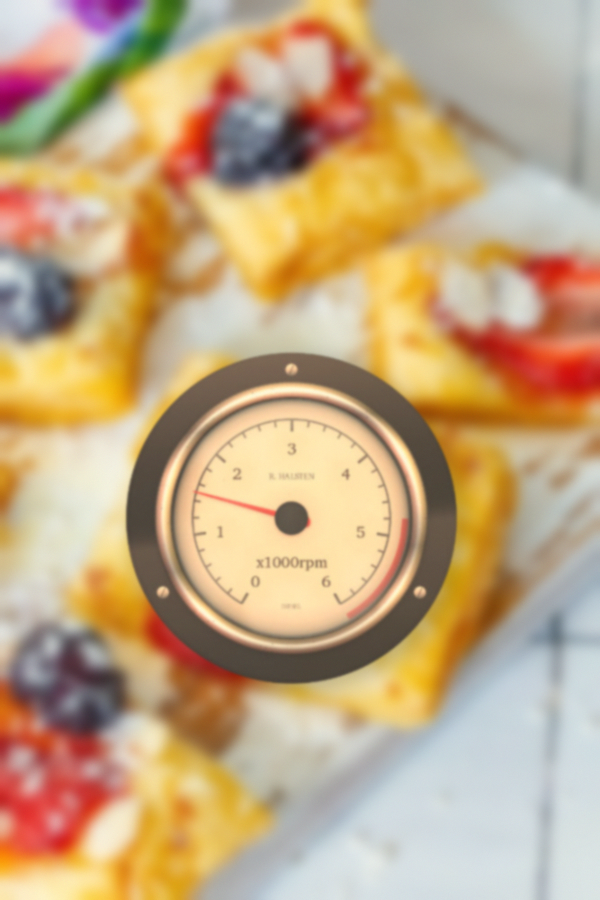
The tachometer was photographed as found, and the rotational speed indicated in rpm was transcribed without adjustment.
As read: 1500 rpm
